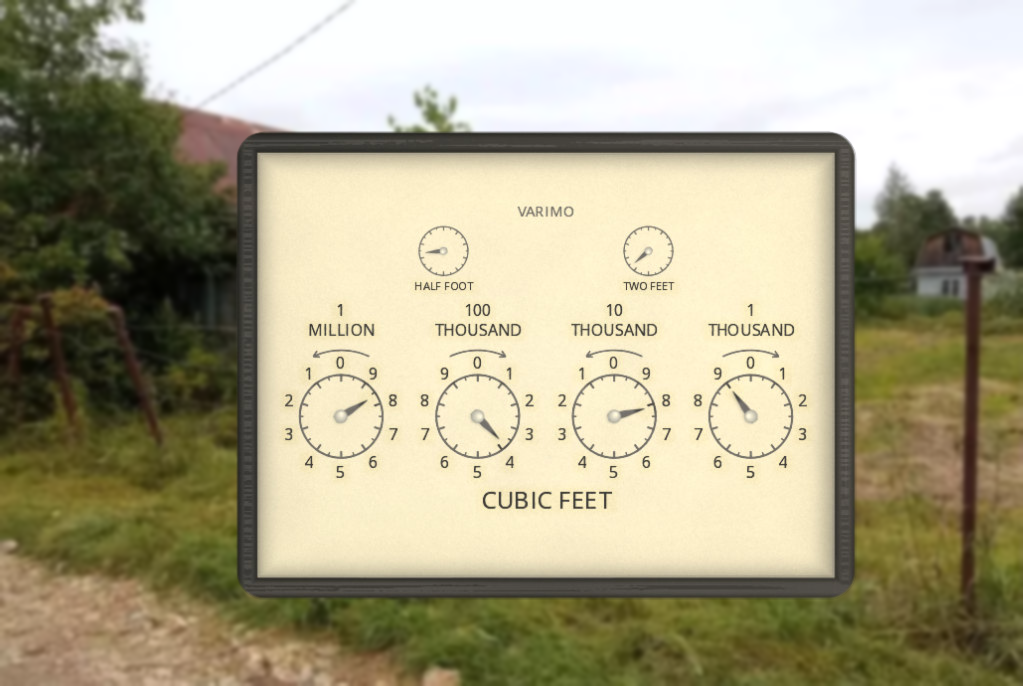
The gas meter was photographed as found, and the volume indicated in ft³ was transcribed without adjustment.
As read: 837900 ft³
